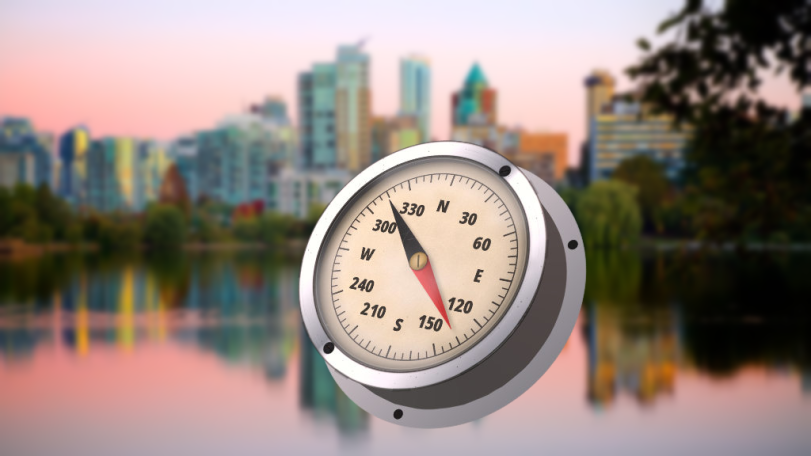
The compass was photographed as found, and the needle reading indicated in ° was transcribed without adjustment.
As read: 135 °
